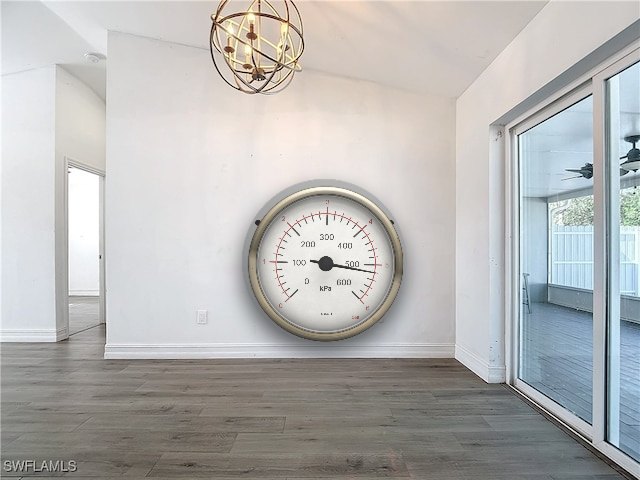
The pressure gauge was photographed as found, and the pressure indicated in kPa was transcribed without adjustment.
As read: 520 kPa
